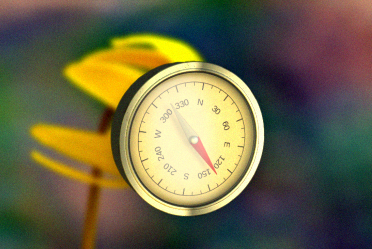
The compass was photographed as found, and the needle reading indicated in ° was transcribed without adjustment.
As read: 135 °
